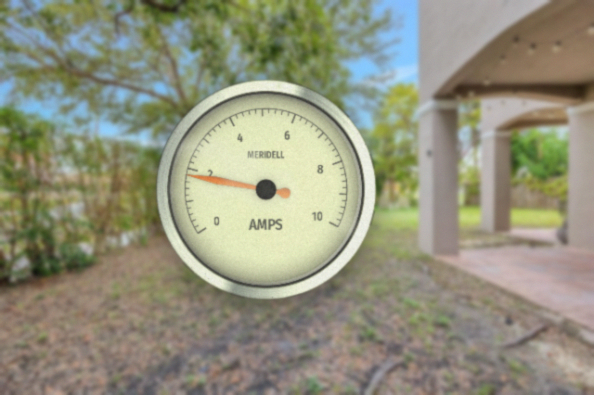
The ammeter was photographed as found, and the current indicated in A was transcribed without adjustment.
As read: 1.8 A
